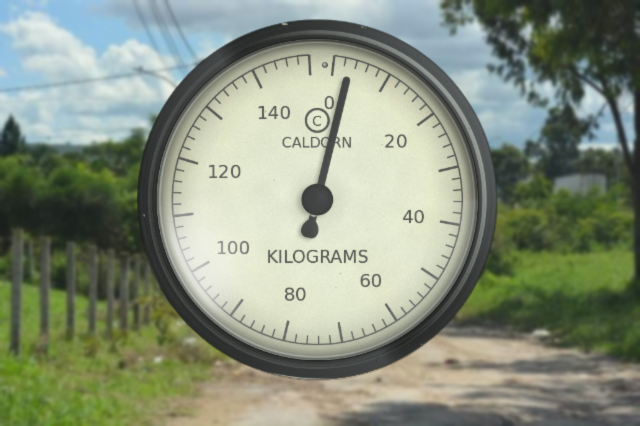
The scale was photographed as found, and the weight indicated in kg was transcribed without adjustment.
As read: 3 kg
